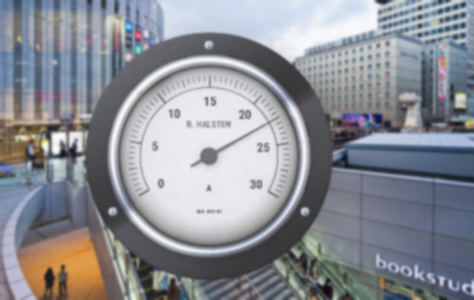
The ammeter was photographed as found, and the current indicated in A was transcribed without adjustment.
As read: 22.5 A
